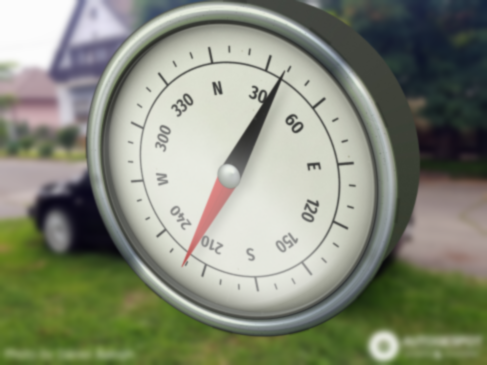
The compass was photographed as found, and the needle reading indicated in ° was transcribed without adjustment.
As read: 220 °
